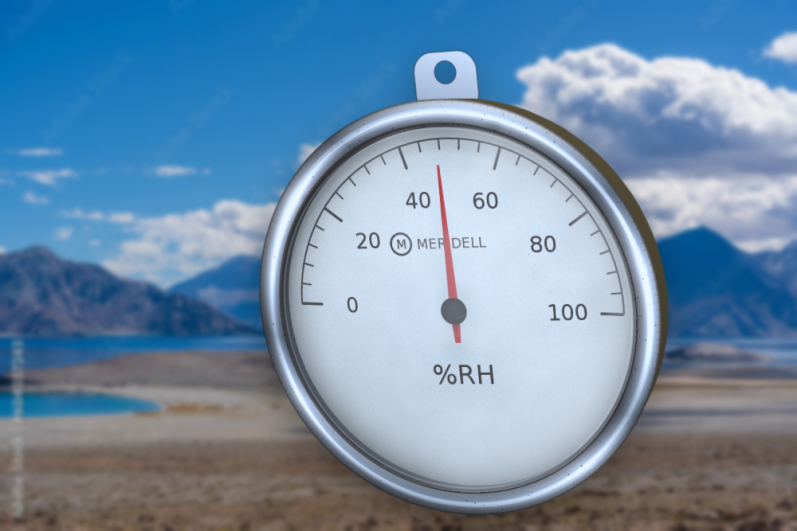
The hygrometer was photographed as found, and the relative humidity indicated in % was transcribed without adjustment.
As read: 48 %
